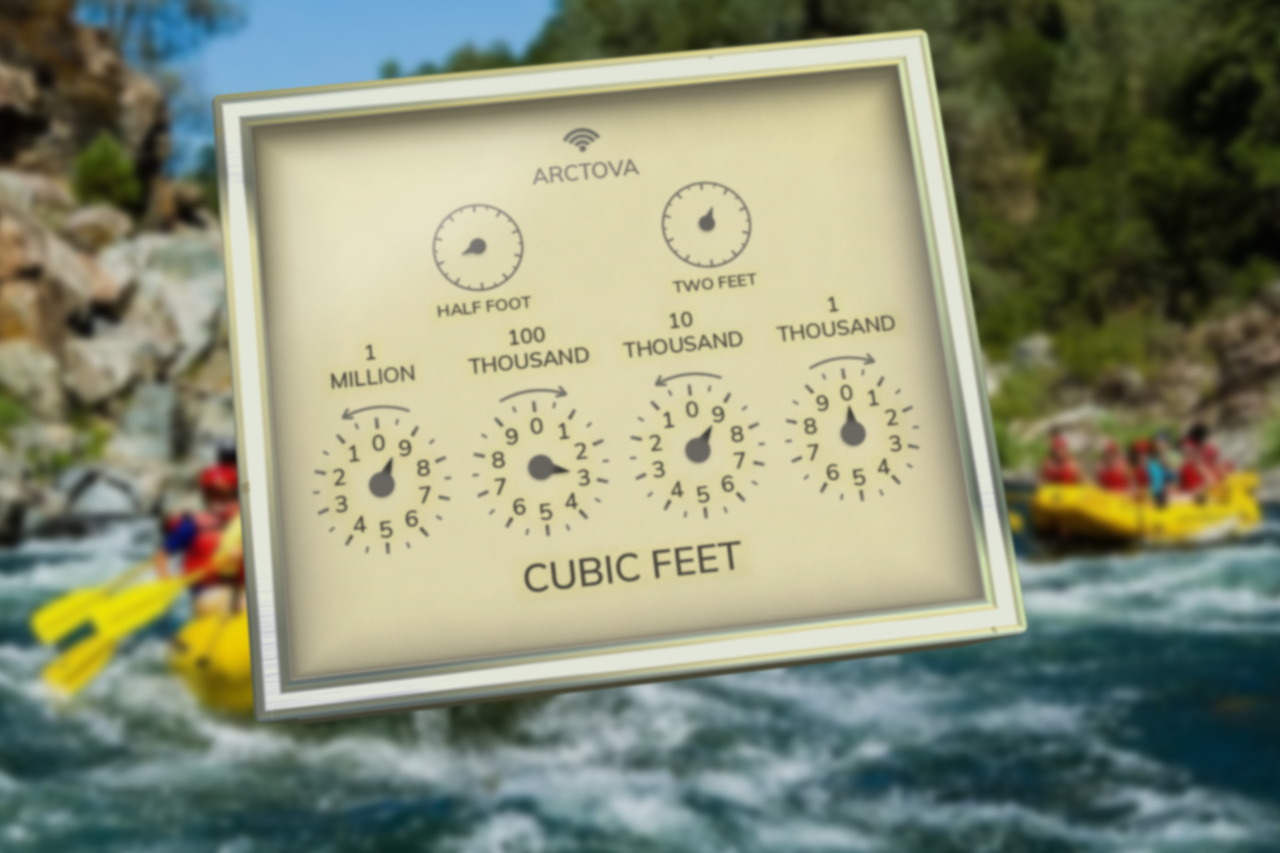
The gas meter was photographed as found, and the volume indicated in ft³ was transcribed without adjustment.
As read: 929000 ft³
